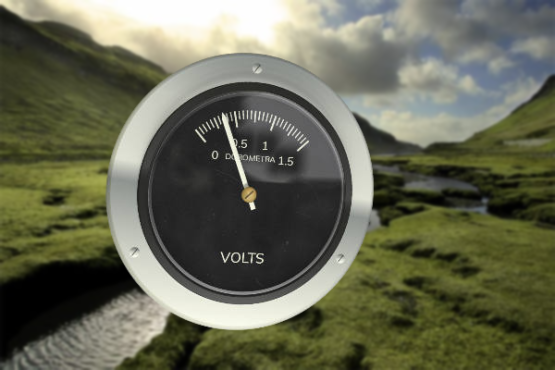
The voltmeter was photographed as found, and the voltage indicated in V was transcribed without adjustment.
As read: 0.35 V
